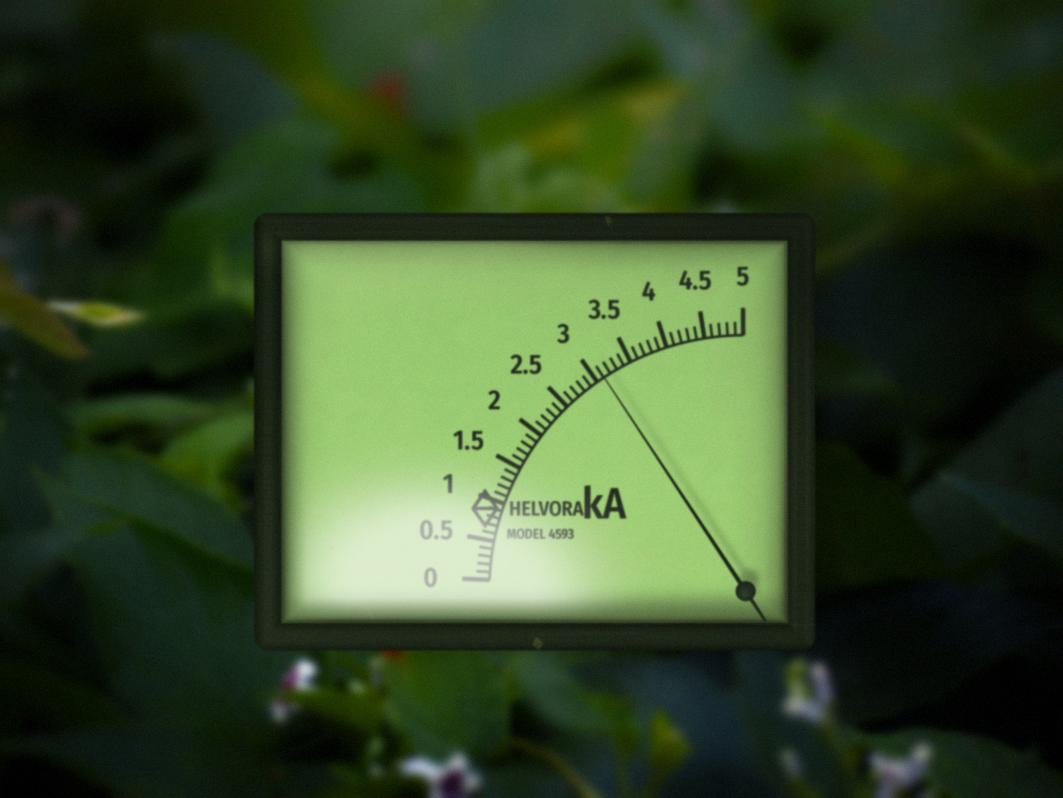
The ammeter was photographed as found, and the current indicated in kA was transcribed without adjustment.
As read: 3.1 kA
